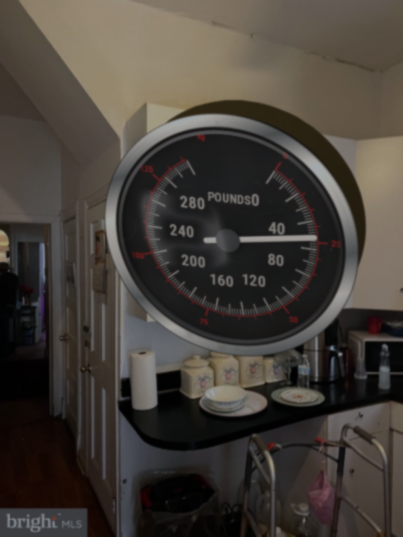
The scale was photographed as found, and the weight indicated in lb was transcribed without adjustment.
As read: 50 lb
